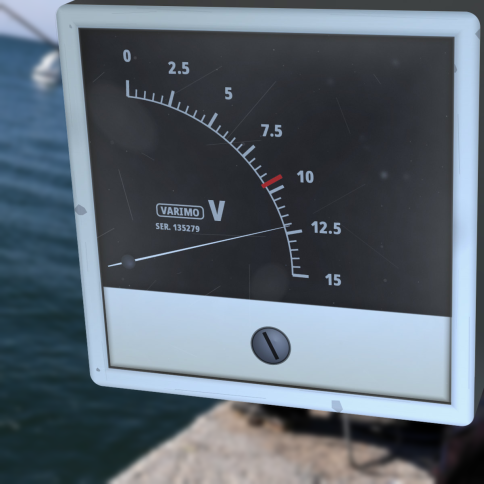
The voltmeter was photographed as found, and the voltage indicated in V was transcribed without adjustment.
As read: 12 V
